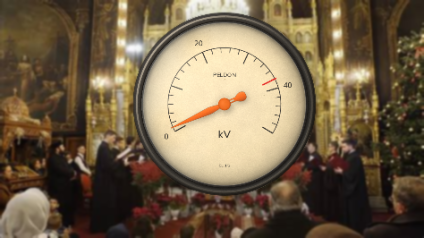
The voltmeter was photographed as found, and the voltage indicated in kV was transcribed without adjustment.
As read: 1 kV
